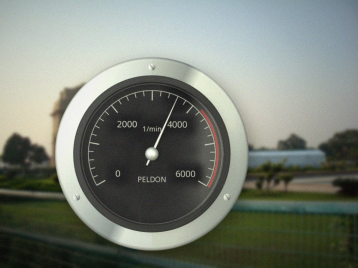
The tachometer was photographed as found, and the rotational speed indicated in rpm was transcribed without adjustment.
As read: 3600 rpm
